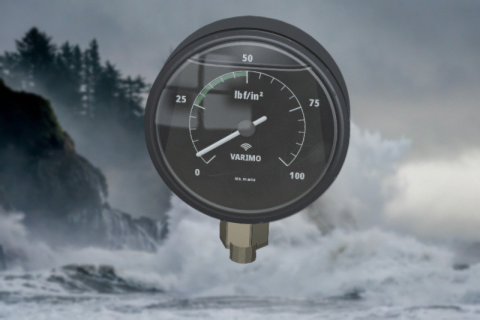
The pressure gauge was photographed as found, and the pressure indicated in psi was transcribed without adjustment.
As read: 5 psi
